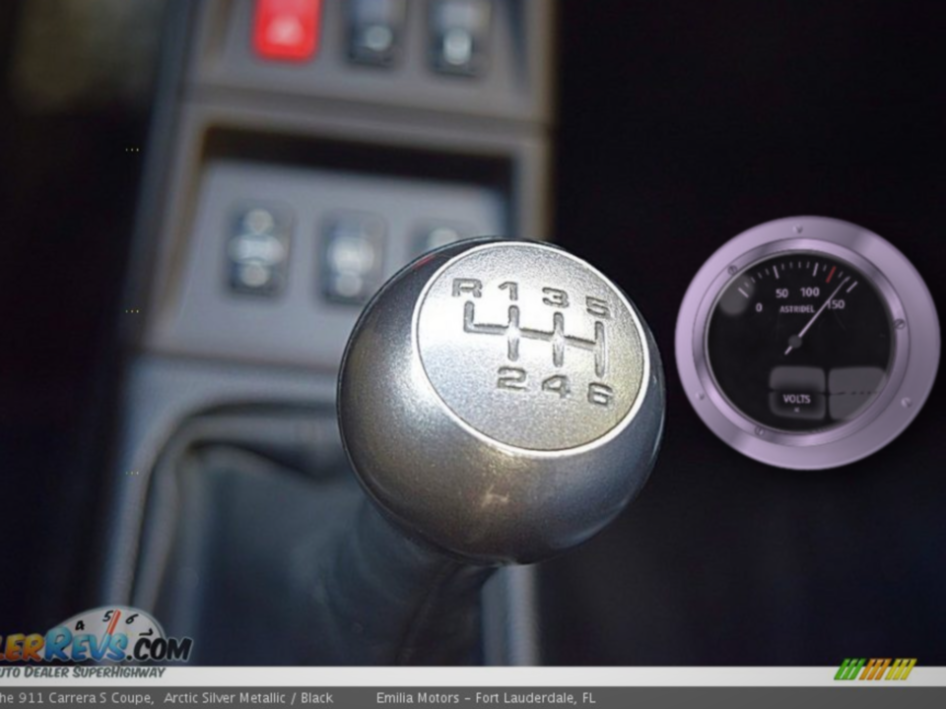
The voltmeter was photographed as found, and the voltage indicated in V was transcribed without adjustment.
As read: 140 V
